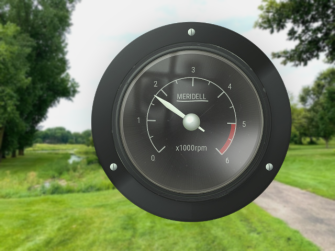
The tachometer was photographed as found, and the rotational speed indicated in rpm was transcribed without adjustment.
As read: 1750 rpm
